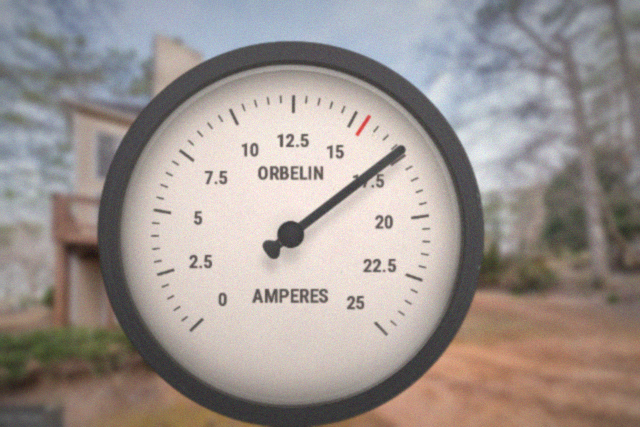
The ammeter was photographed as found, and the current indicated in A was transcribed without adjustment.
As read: 17.25 A
